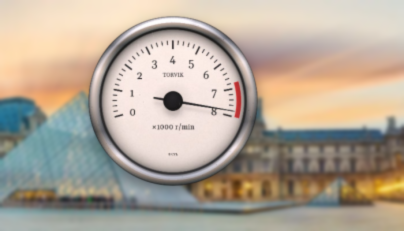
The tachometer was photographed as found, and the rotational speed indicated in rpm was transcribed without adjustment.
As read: 7800 rpm
